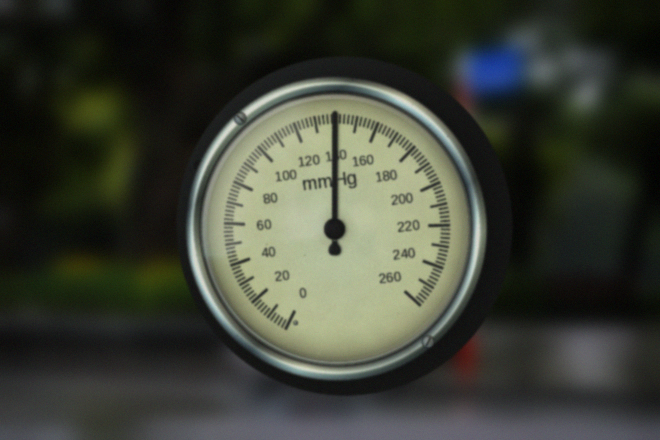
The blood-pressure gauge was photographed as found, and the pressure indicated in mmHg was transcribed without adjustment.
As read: 140 mmHg
